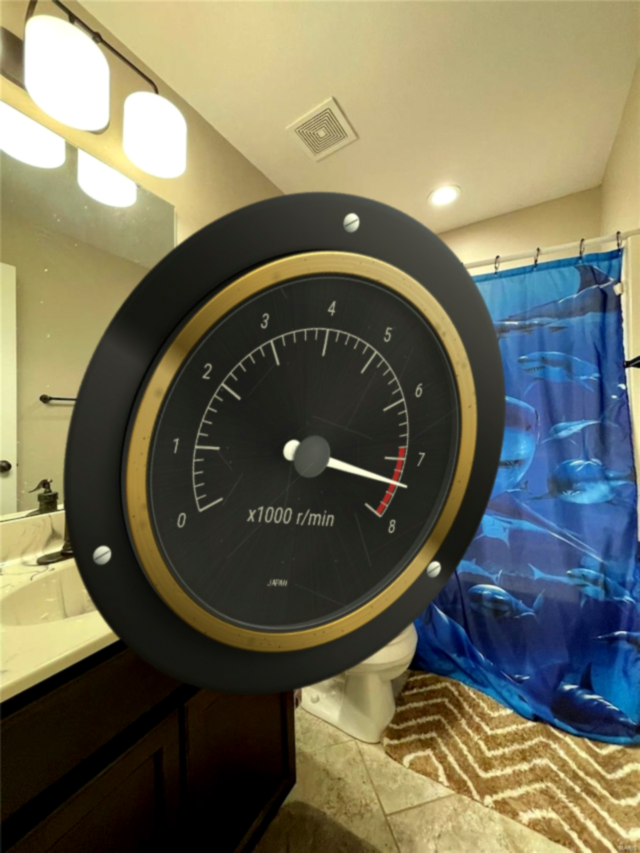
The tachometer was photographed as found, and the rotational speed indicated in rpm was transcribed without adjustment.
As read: 7400 rpm
